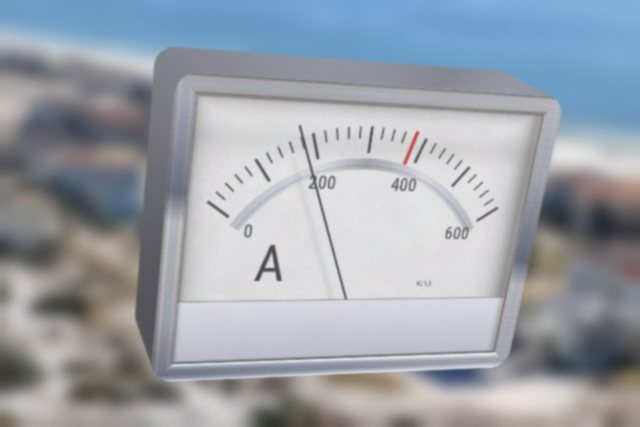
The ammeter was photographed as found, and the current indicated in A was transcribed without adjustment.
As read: 180 A
